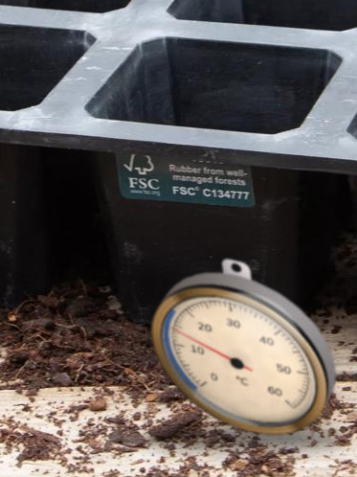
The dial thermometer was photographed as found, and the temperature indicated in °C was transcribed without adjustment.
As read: 15 °C
